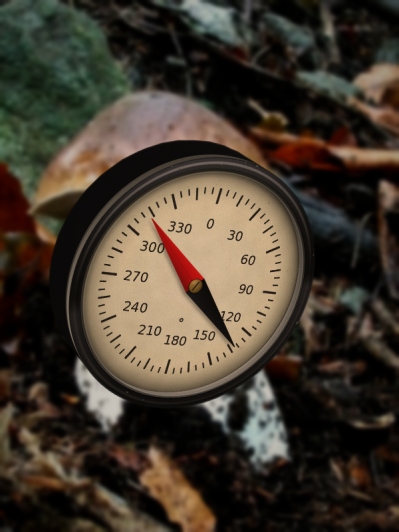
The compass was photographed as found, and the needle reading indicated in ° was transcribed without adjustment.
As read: 312.5 °
